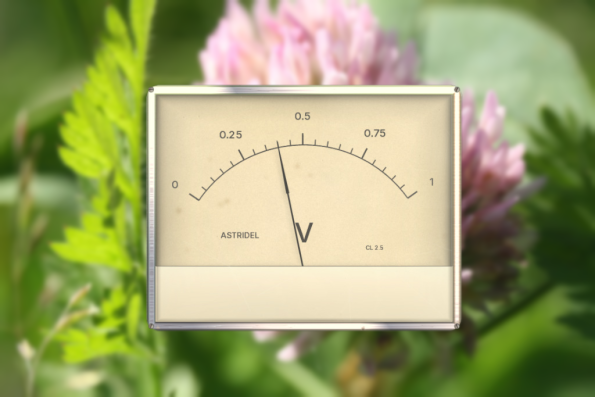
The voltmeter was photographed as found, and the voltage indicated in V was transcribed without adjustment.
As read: 0.4 V
